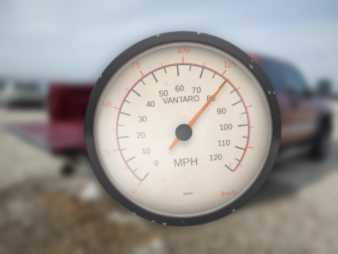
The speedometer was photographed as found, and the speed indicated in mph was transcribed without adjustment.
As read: 80 mph
